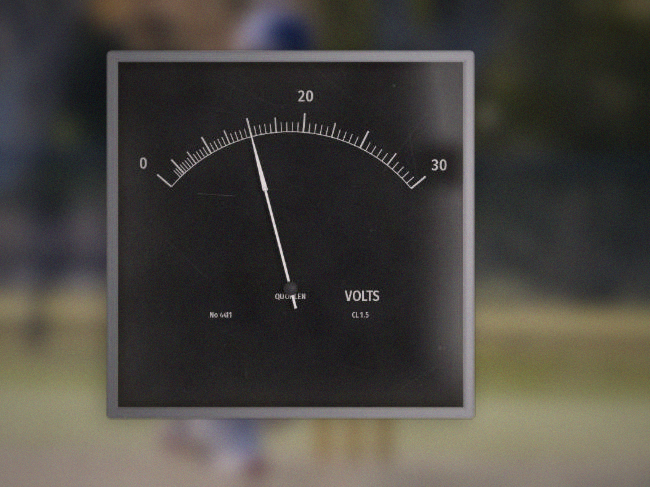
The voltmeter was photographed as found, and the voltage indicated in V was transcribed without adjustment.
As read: 15 V
